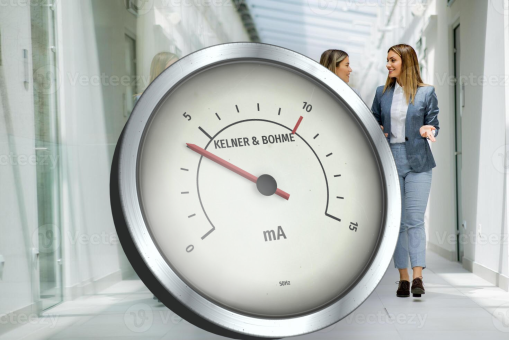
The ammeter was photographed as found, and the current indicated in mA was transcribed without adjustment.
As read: 4 mA
